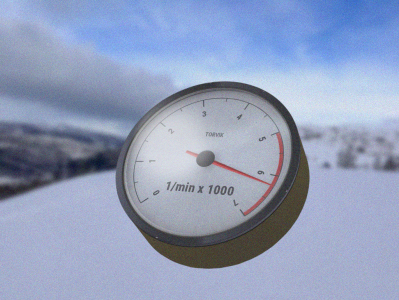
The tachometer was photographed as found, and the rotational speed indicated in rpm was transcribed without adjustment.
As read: 6250 rpm
